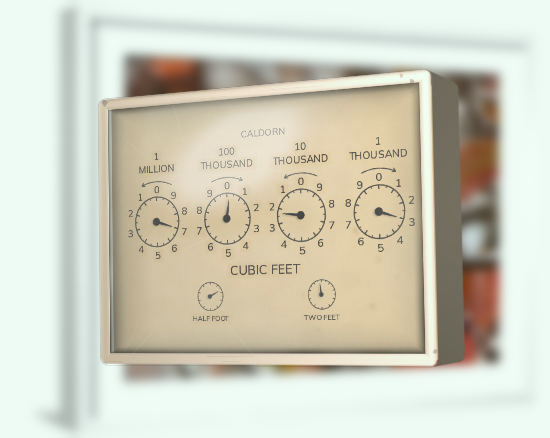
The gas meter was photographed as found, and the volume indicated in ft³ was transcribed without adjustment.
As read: 702300 ft³
